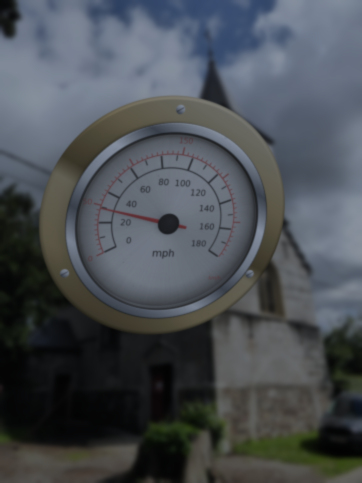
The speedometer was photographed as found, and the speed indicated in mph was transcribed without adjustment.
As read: 30 mph
